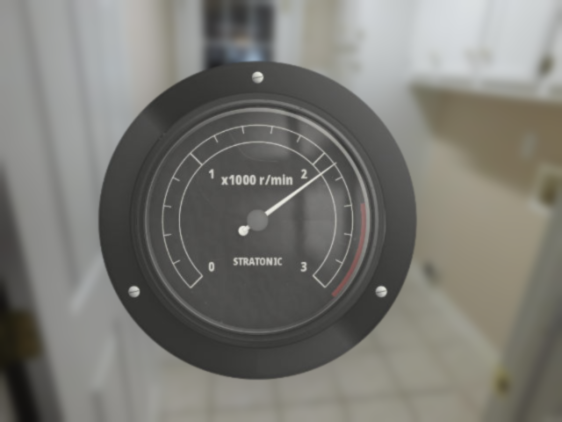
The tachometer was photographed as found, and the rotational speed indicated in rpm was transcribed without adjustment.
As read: 2100 rpm
